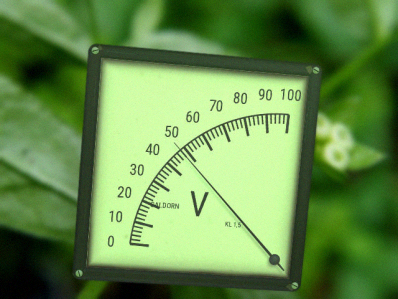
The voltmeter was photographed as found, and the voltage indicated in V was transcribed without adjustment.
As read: 48 V
